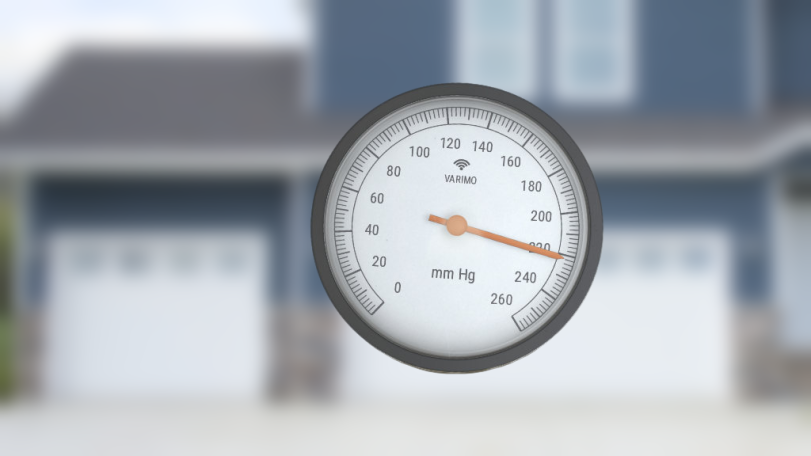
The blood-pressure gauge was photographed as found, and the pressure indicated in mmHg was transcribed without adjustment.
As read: 222 mmHg
